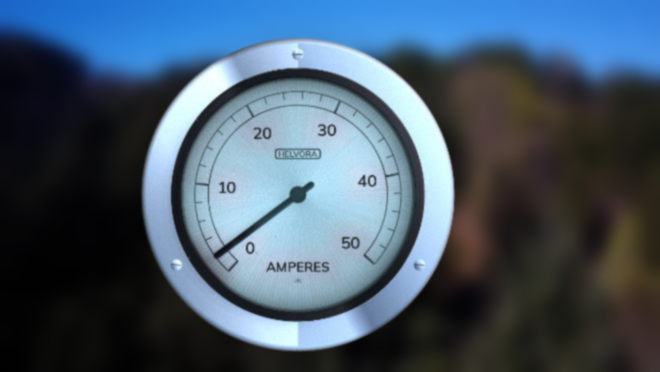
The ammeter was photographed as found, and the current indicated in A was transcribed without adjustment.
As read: 2 A
